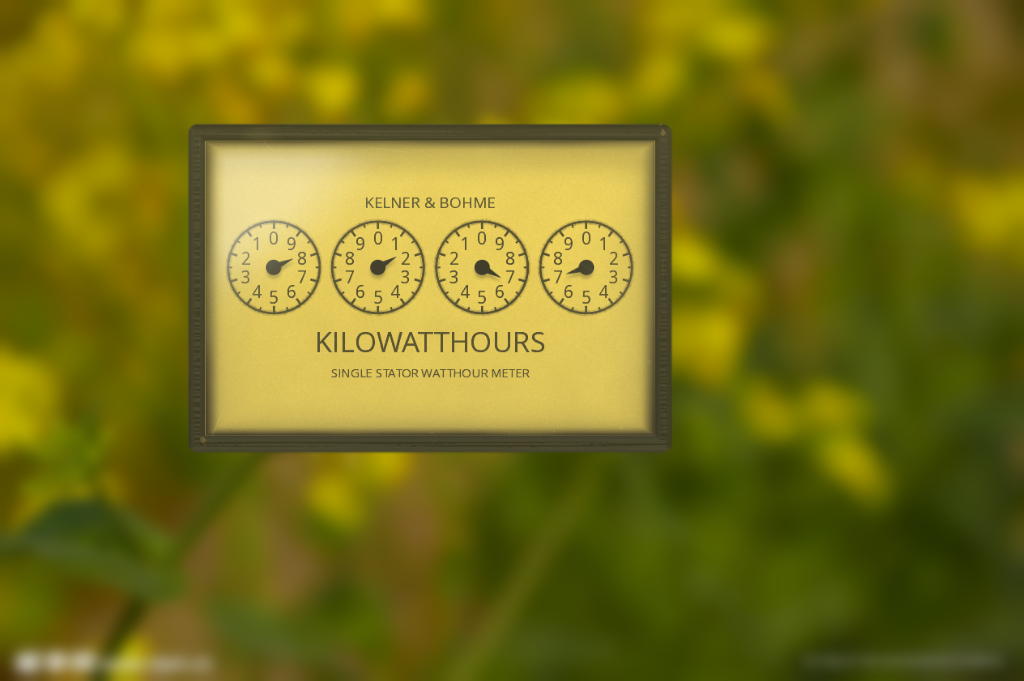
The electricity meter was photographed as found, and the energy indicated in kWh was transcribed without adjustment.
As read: 8167 kWh
